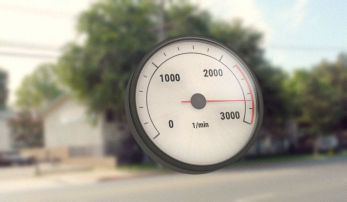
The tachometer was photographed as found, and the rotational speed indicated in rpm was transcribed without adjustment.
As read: 2700 rpm
